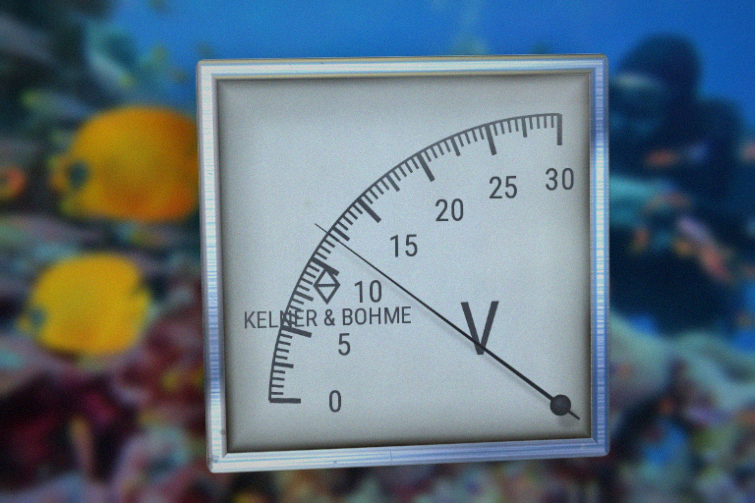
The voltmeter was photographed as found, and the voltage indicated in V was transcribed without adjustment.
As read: 12 V
